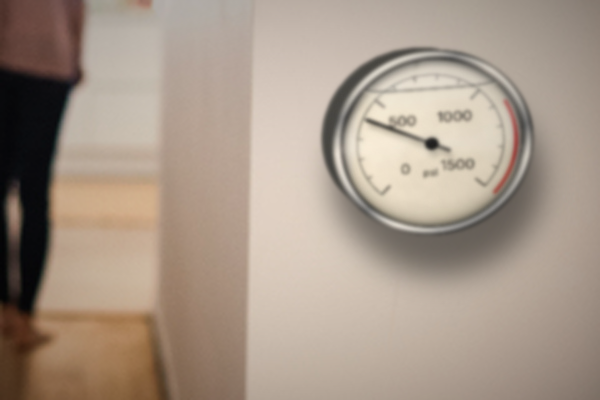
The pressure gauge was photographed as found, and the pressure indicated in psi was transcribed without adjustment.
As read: 400 psi
